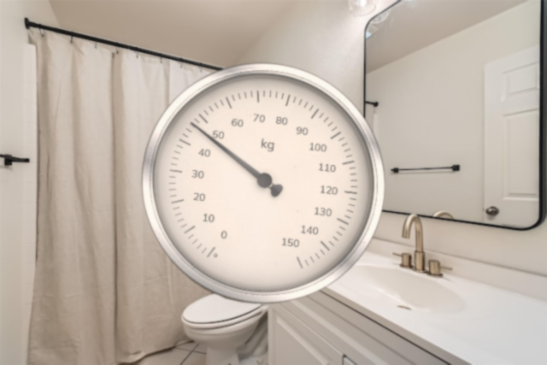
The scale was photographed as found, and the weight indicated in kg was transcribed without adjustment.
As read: 46 kg
